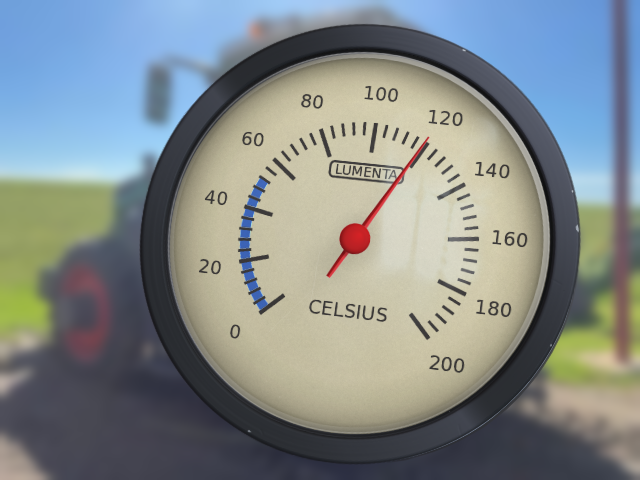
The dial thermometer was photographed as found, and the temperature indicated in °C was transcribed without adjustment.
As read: 120 °C
